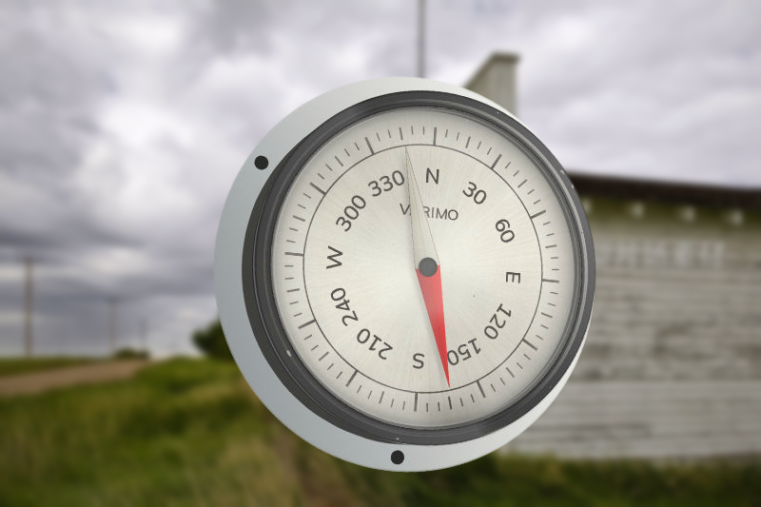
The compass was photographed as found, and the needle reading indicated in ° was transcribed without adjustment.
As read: 165 °
